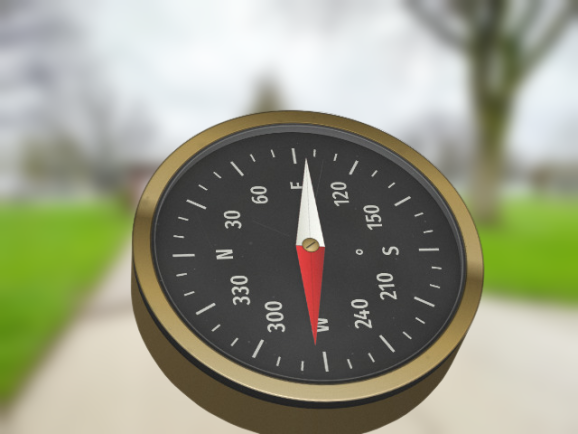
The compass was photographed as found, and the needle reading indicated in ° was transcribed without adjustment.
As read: 275 °
